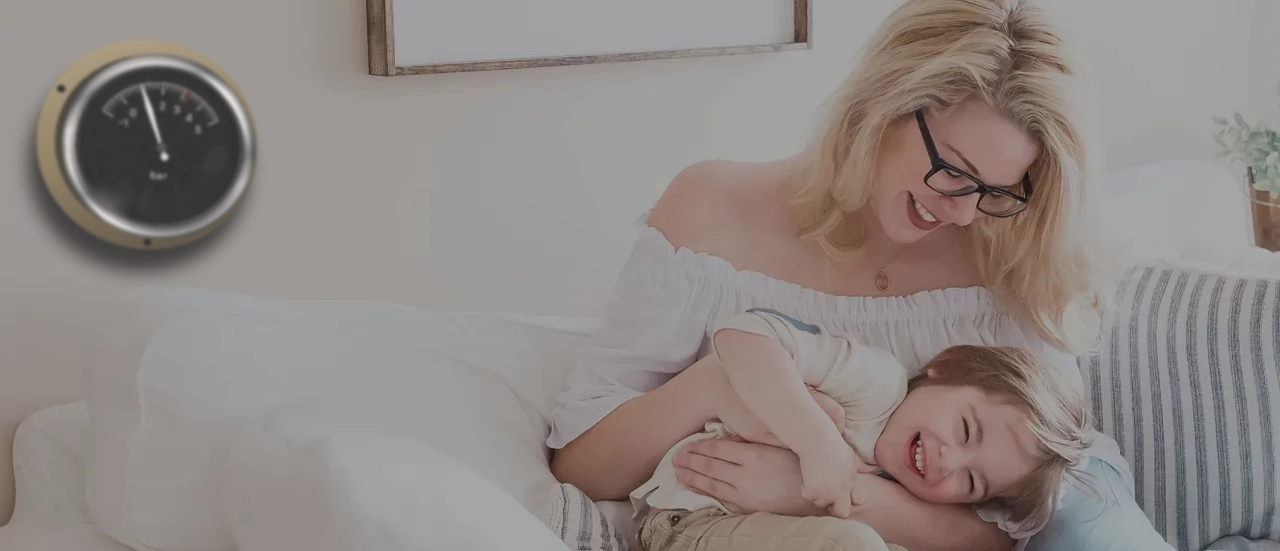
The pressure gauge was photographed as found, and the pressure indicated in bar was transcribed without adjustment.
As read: 1 bar
